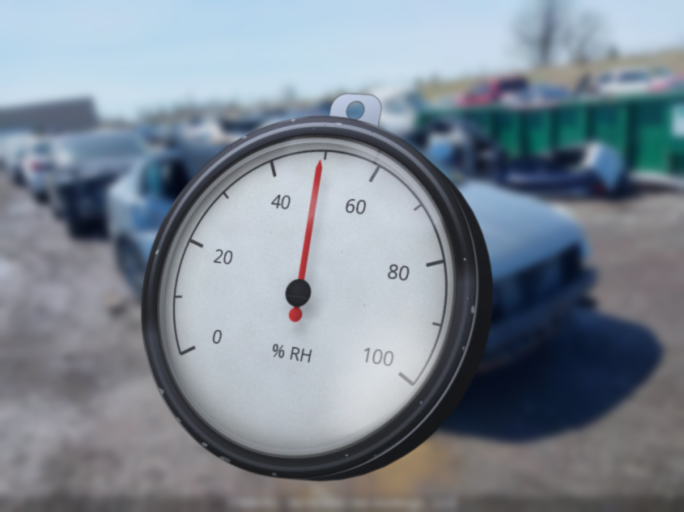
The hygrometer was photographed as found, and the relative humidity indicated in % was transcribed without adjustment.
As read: 50 %
